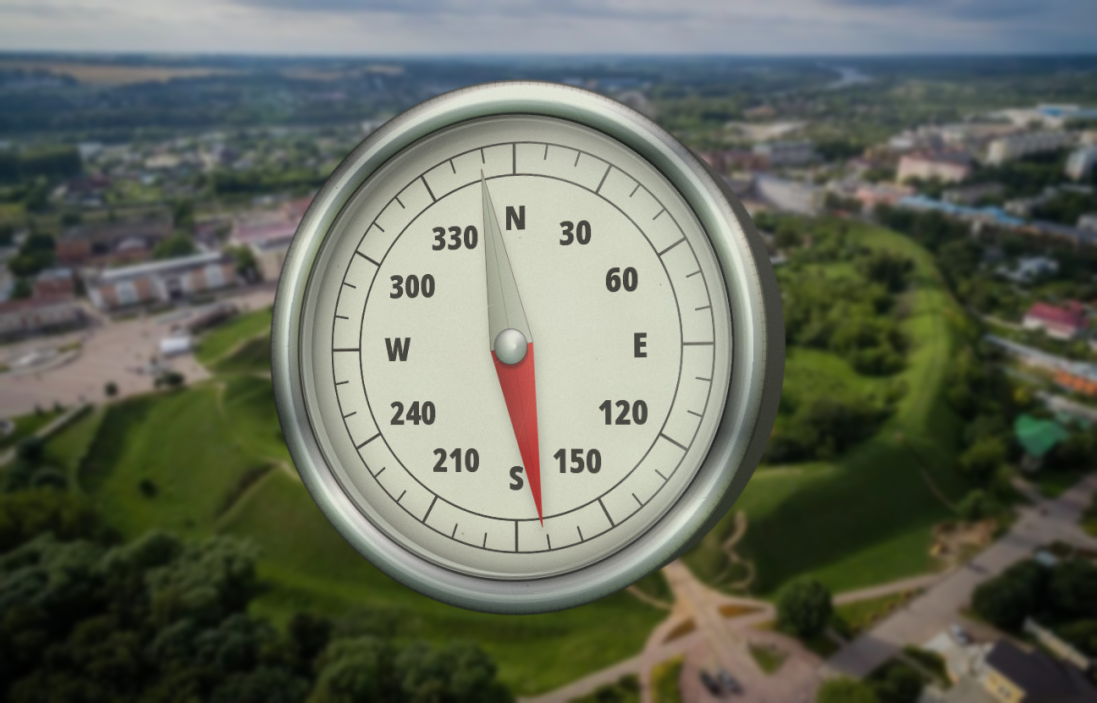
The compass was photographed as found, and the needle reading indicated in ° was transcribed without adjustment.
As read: 170 °
